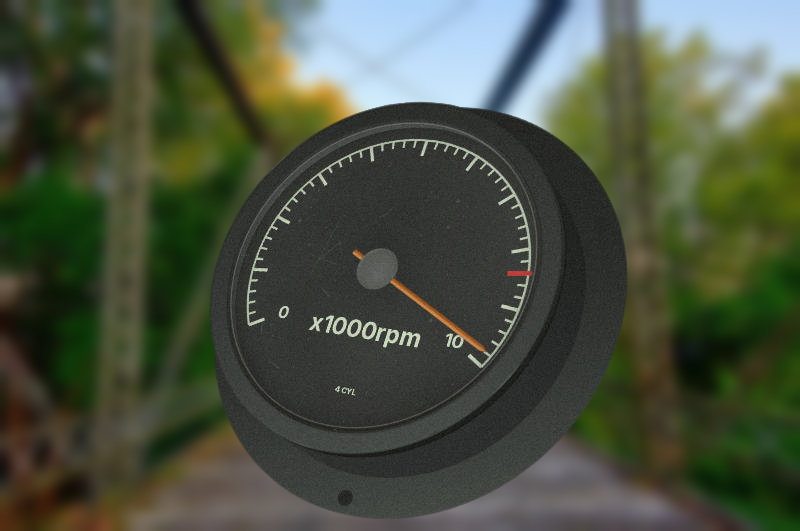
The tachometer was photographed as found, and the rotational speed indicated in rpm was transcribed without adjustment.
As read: 9800 rpm
